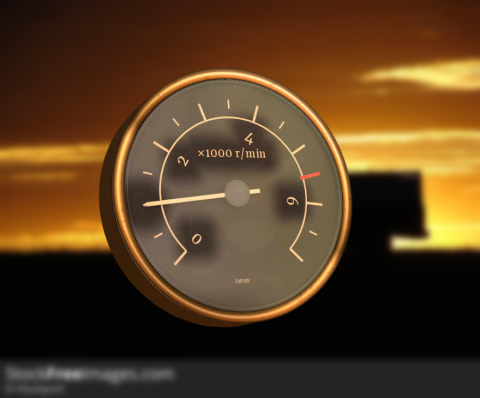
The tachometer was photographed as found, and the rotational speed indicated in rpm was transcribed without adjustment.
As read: 1000 rpm
